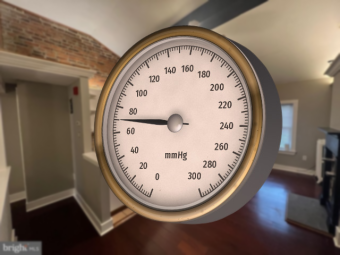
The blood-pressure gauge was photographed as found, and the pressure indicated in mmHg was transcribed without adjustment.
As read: 70 mmHg
